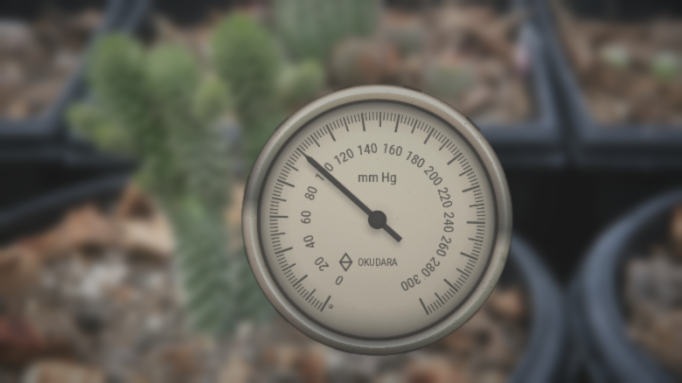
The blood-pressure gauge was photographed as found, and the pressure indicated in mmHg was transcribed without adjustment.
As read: 100 mmHg
